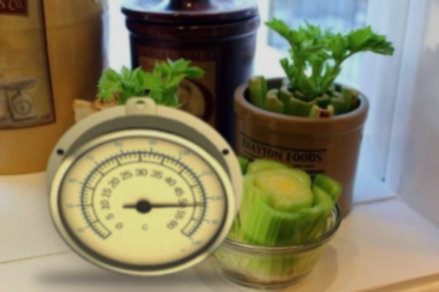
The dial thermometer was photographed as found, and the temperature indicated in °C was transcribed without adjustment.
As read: 50 °C
